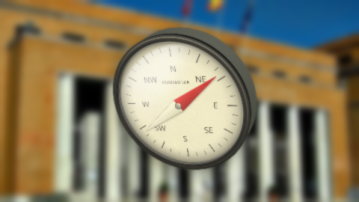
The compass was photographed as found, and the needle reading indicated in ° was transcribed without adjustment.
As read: 55 °
